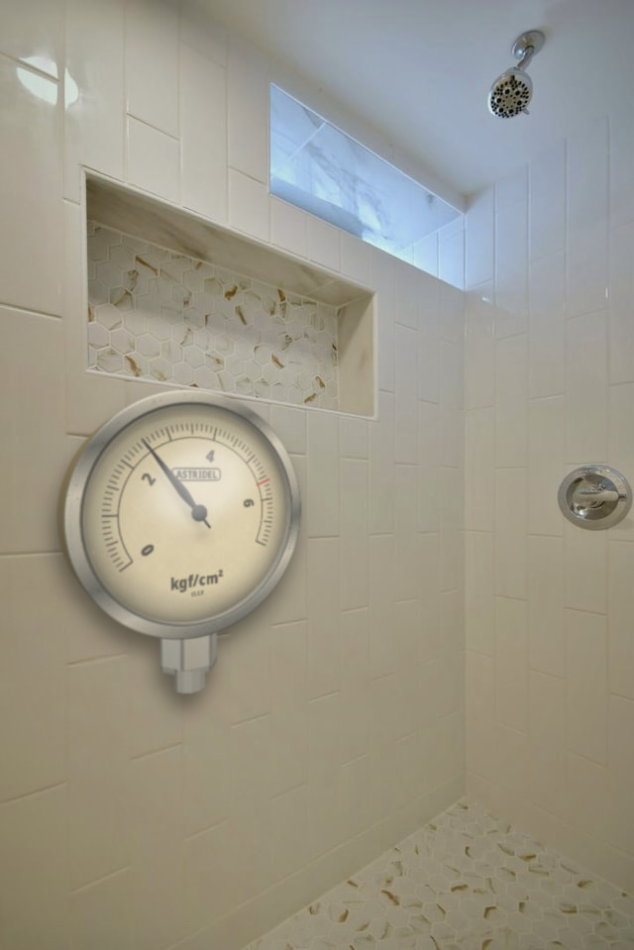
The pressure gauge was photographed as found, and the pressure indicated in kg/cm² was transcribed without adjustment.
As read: 2.5 kg/cm²
